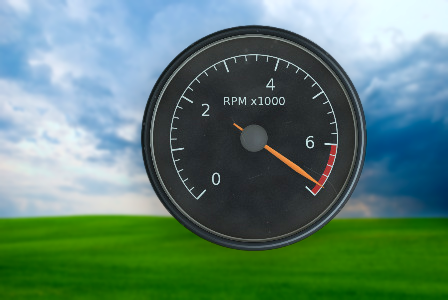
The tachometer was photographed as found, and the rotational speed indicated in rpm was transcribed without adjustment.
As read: 6800 rpm
